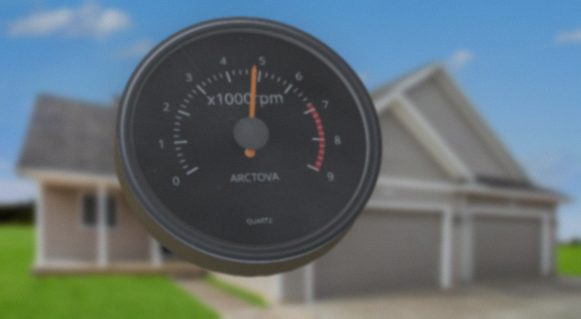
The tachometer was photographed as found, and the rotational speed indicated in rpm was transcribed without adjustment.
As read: 4800 rpm
